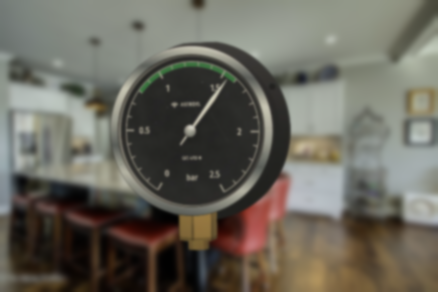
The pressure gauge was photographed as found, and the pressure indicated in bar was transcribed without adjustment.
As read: 1.55 bar
